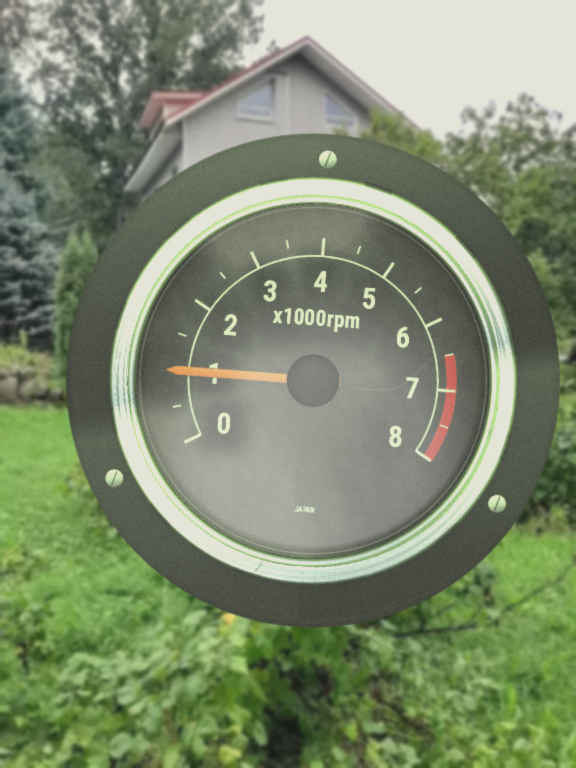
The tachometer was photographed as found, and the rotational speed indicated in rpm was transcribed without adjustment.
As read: 1000 rpm
